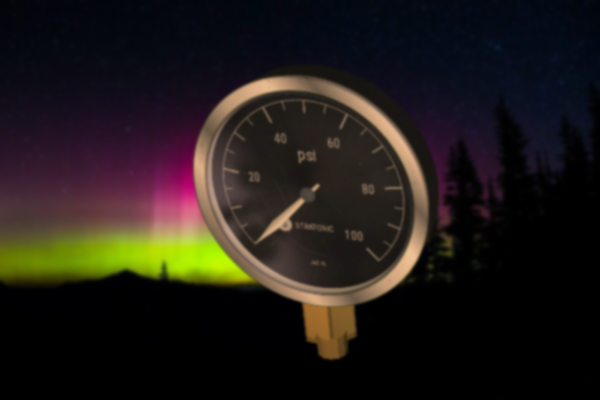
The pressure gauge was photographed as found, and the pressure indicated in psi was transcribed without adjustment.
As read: 0 psi
